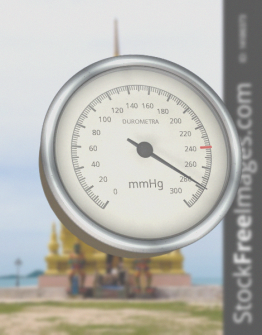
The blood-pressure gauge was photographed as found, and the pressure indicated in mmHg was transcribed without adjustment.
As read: 280 mmHg
